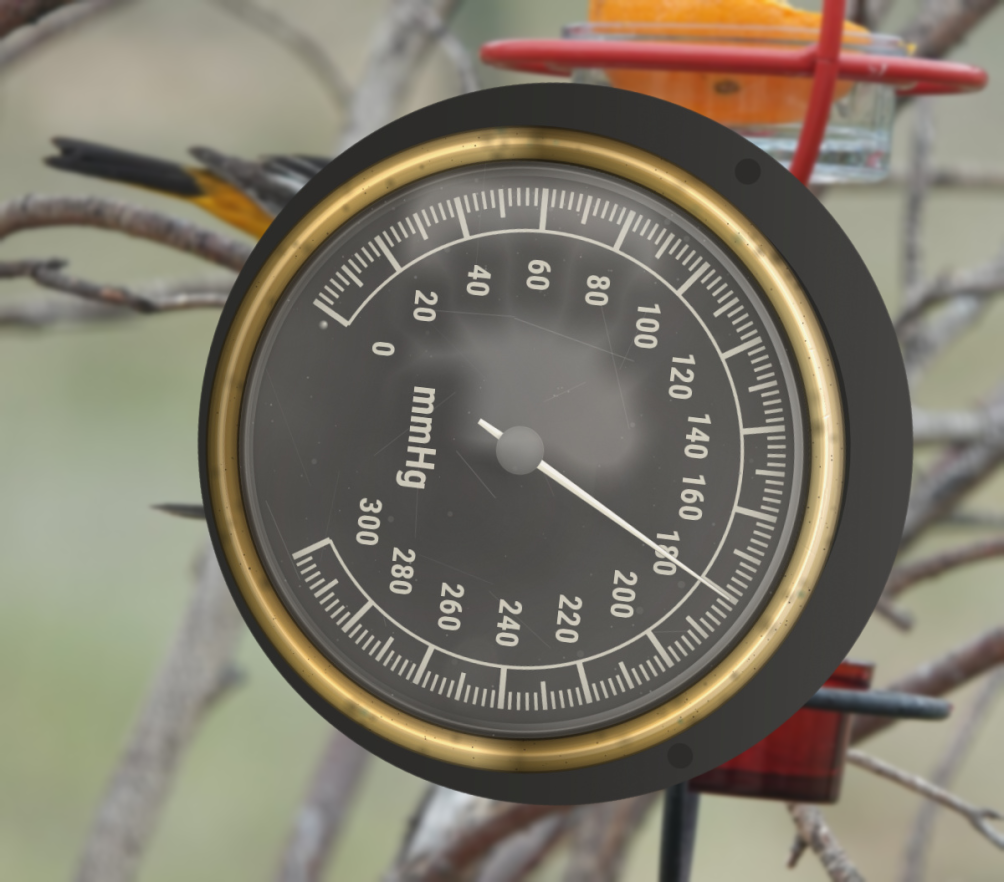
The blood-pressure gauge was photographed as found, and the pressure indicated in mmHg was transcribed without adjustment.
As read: 180 mmHg
